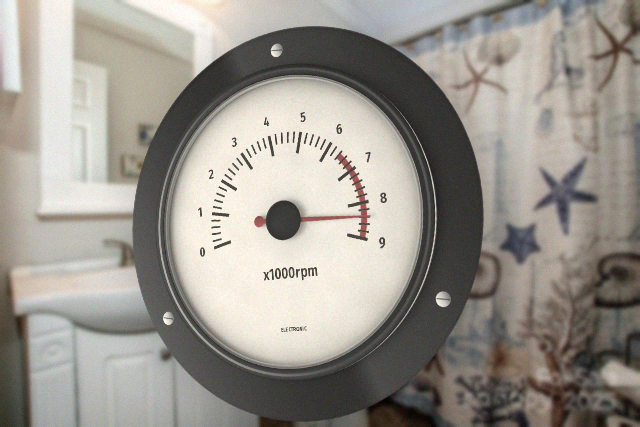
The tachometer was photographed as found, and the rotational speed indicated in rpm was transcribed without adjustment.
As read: 8400 rpm
